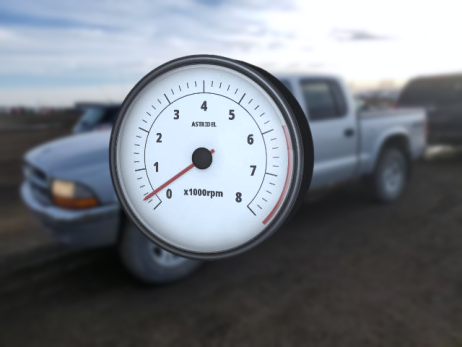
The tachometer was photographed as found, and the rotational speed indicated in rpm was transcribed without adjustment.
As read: 300 rpm
